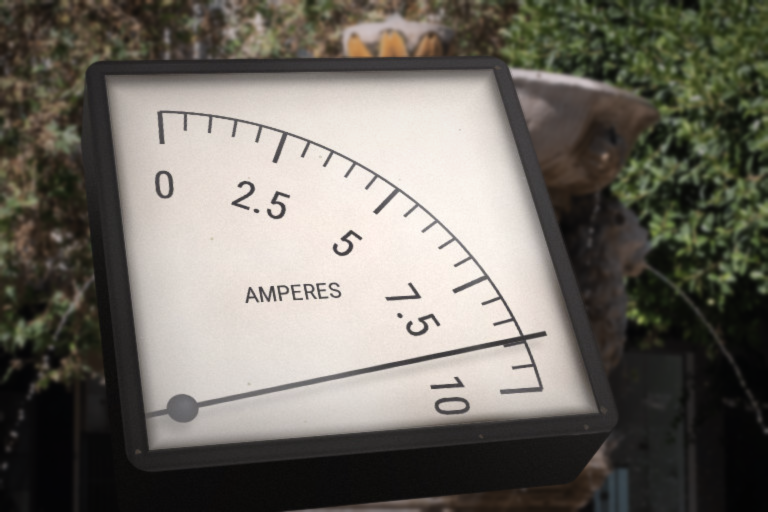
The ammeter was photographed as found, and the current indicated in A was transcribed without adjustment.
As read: 9 A
